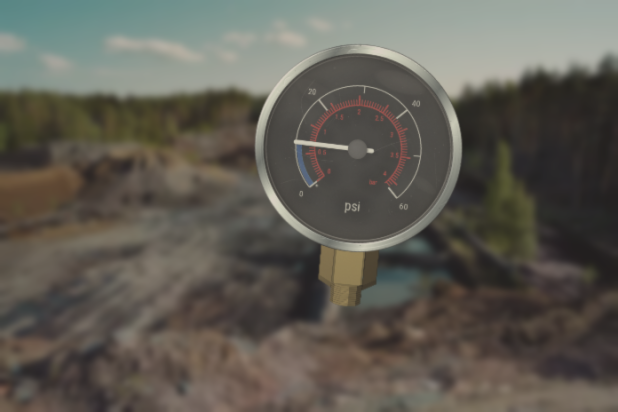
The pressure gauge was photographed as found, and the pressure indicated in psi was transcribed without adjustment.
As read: 10 psi
